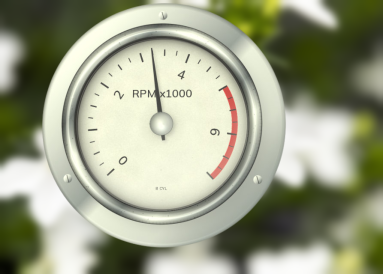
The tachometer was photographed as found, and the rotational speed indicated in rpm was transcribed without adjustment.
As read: 3250 rpm
